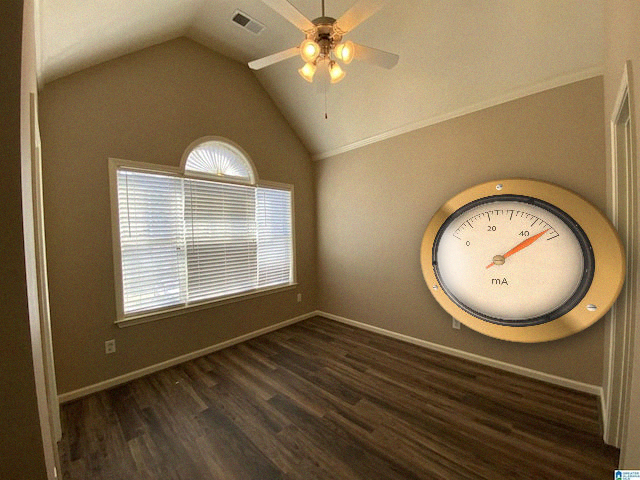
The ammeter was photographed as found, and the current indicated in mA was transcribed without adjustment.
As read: 46 mA
